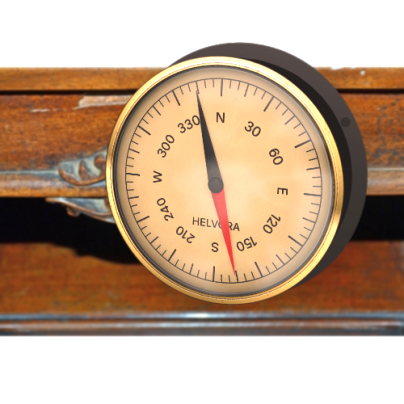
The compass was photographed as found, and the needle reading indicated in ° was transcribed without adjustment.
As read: 165 °
